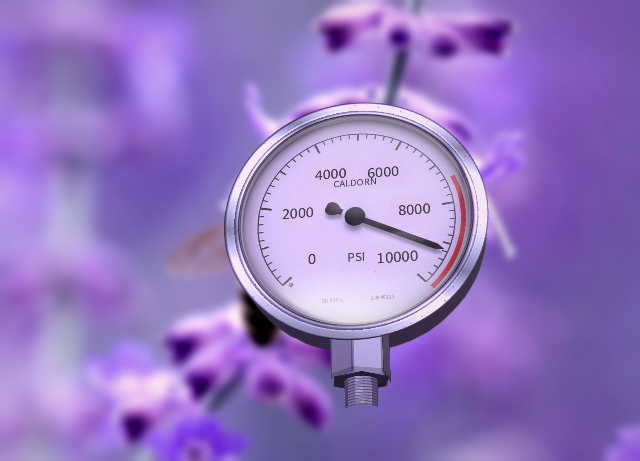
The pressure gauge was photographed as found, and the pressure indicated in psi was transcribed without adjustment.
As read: 9200 psi
